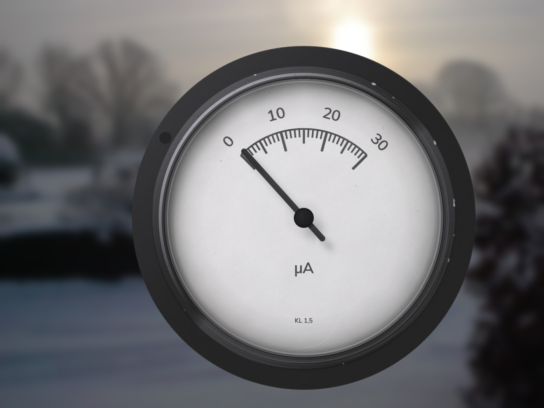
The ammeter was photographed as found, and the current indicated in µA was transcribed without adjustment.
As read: 1 µA
